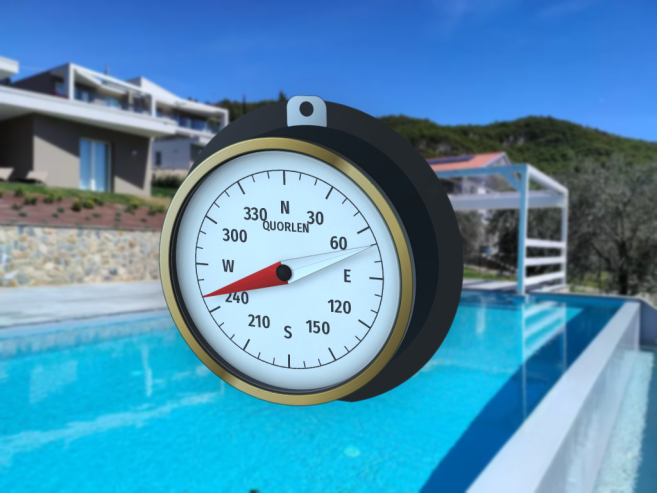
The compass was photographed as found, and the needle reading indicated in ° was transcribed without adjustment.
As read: 250 °
